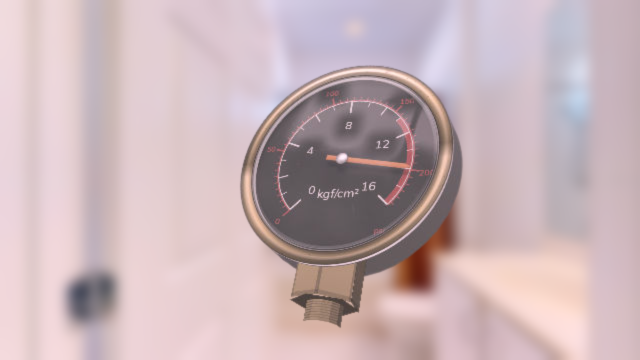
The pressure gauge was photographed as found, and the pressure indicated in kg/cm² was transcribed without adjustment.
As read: 14 kg/cm²
